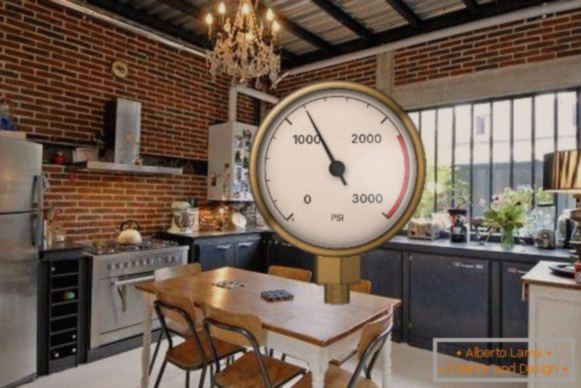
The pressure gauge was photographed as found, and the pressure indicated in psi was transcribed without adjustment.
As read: 1200 psi
